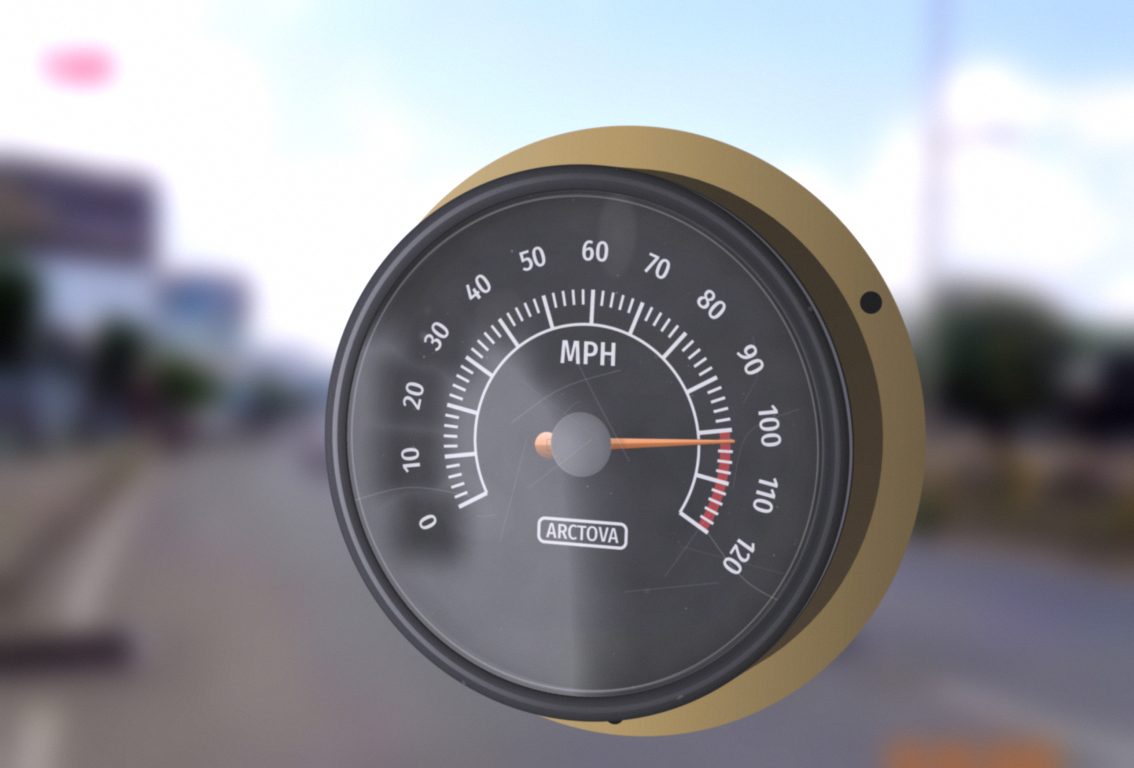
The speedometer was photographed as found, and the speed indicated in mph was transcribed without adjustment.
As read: 102 mph
